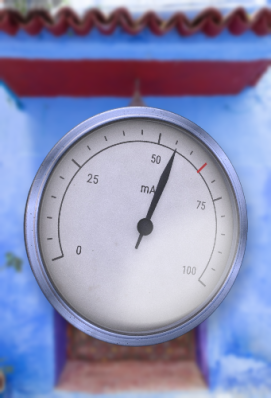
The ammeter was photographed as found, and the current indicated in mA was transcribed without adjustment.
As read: 55 mA
